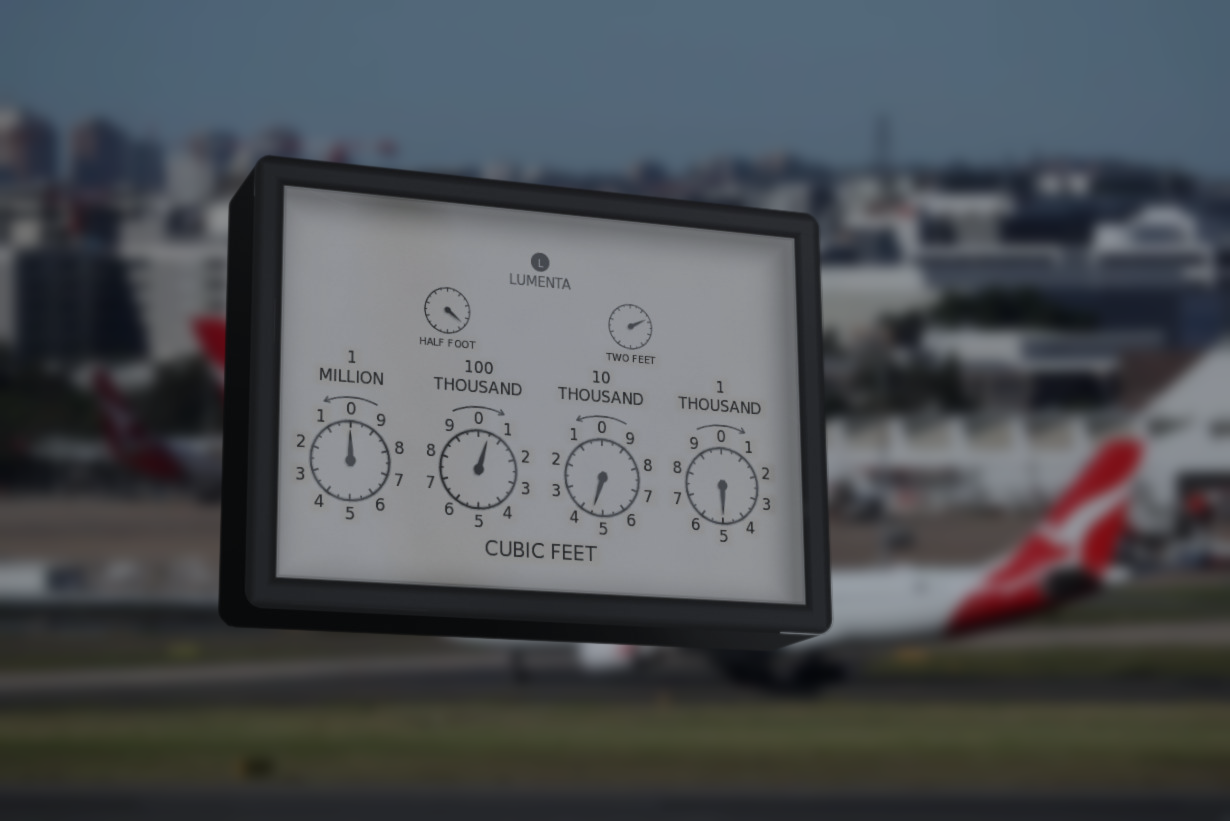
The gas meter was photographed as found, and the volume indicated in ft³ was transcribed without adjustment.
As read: 4500 ft³
